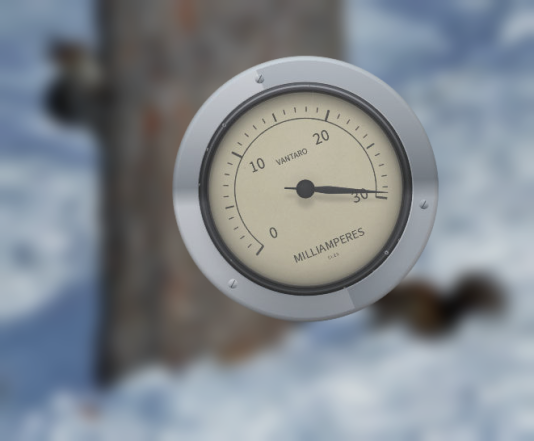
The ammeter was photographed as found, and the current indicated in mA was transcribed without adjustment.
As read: 29.5 mA
